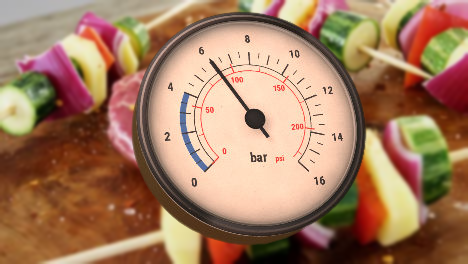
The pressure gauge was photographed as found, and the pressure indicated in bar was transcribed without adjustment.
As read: 6 bar
